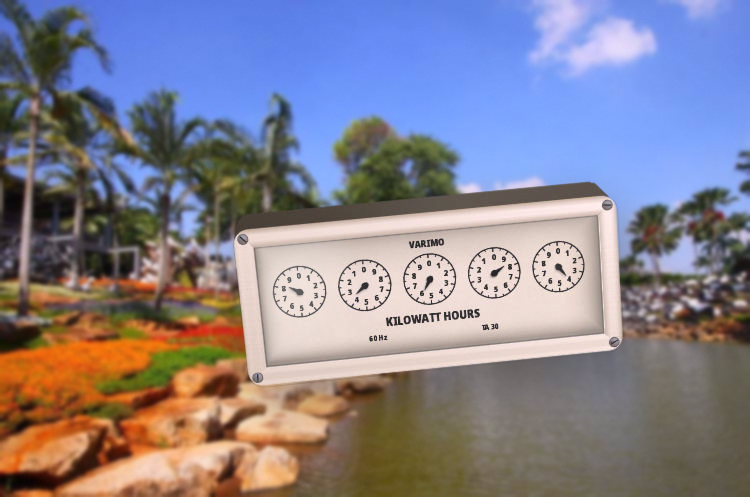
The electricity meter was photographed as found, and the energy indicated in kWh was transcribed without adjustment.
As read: 83584 kWh
